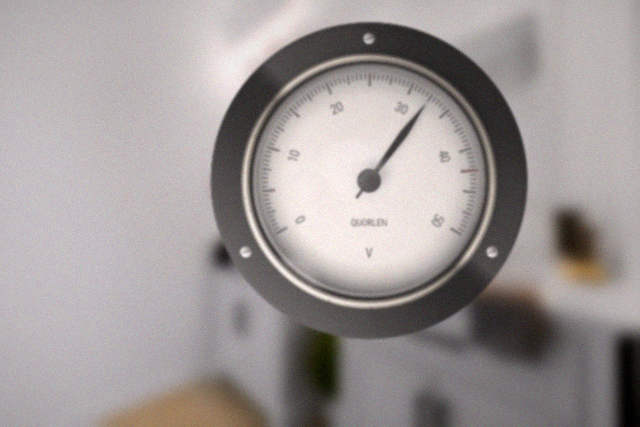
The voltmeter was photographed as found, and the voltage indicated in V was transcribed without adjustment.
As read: 32.5 V
